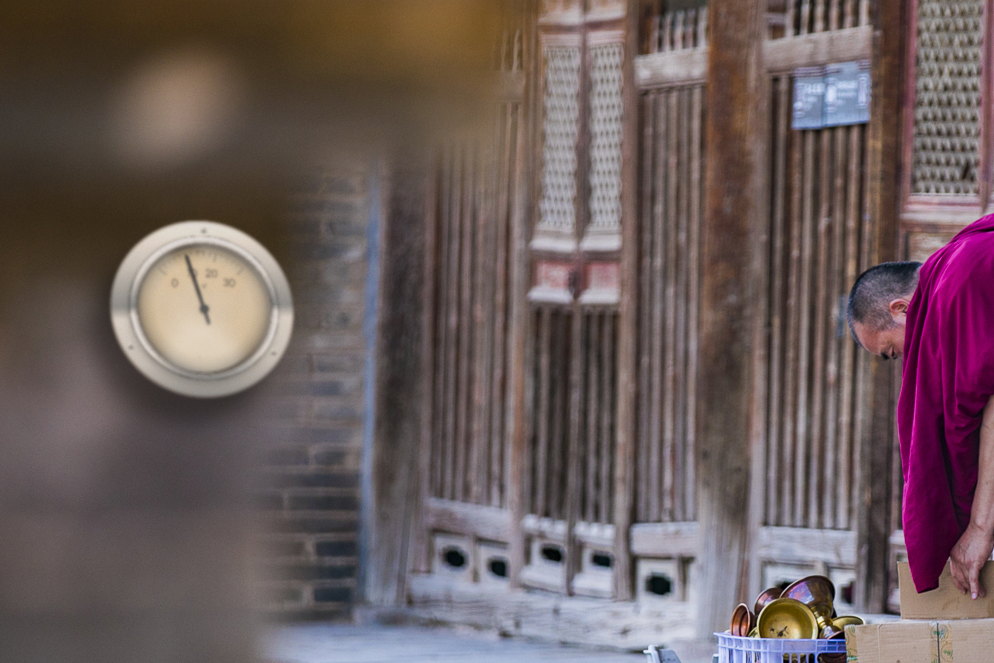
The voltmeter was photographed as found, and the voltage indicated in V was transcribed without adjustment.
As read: 10 V
